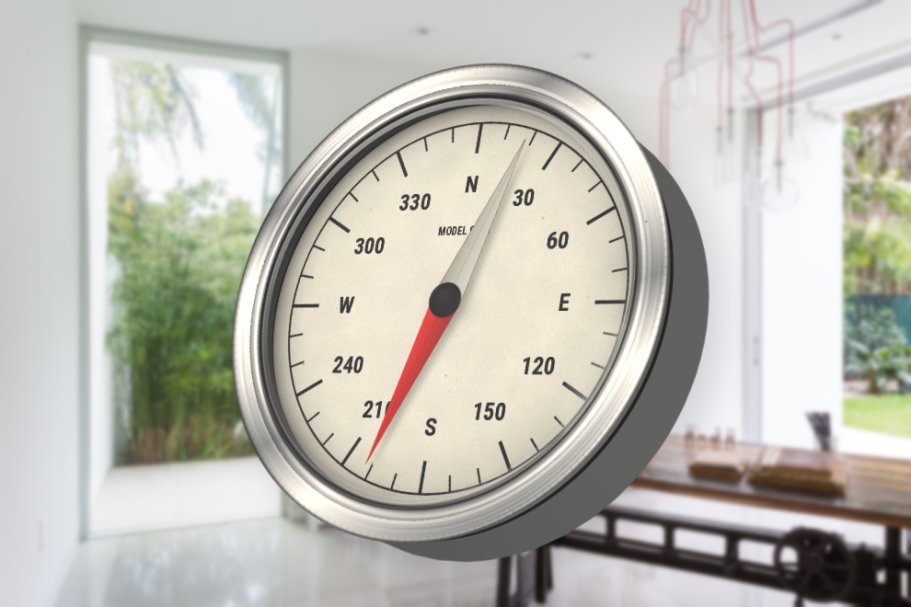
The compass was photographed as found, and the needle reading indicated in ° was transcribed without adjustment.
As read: 200 °
